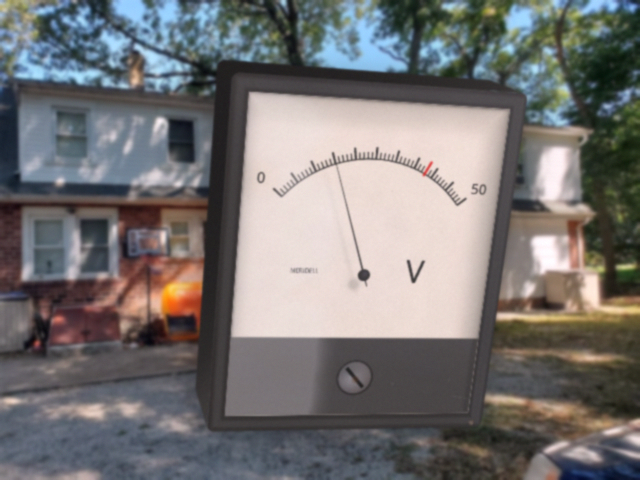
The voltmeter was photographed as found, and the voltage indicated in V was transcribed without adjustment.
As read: 15 V
